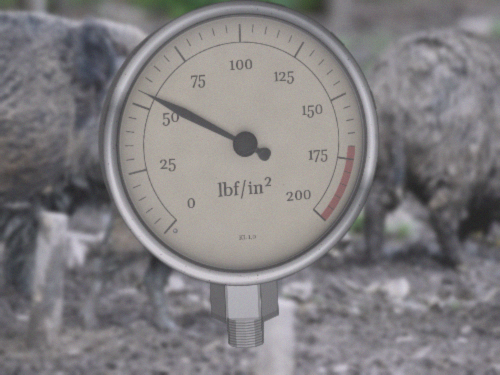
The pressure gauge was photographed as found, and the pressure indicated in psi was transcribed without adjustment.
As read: 55 psi
